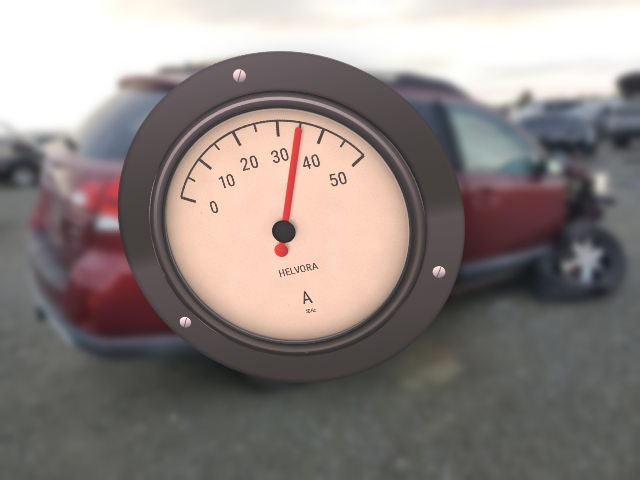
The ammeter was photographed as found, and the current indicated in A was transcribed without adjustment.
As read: 35 A
